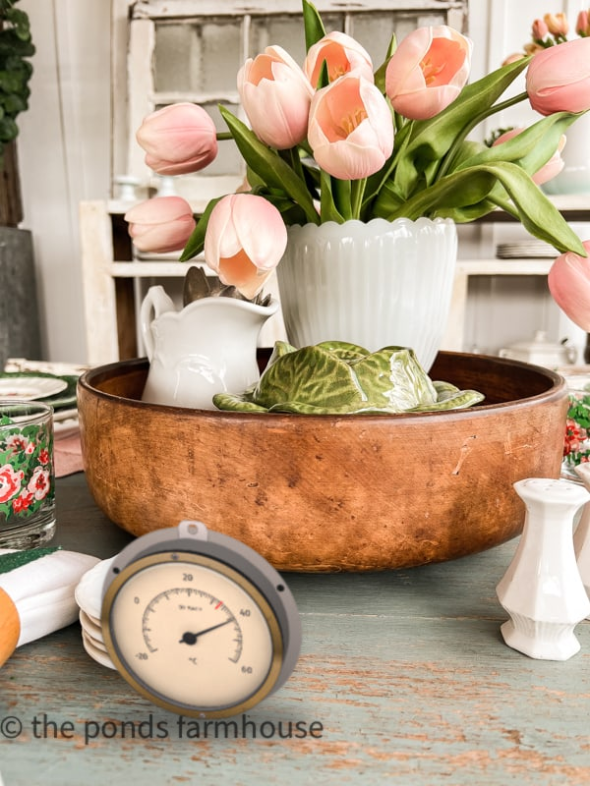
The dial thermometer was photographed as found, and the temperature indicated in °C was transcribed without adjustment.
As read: 40 °C
